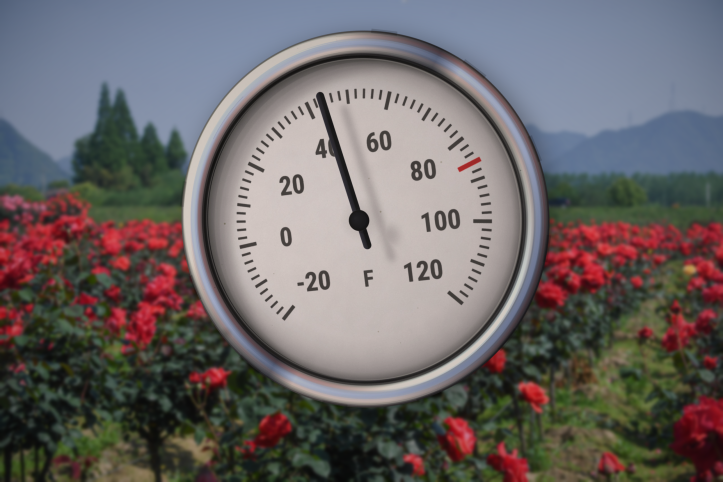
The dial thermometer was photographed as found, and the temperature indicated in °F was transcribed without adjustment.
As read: 44 °F
